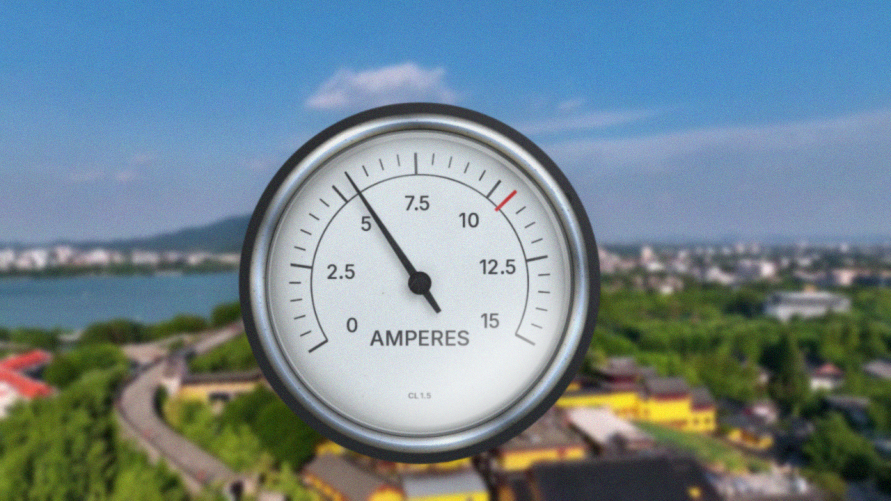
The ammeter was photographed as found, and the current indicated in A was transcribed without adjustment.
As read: 5.5 A
